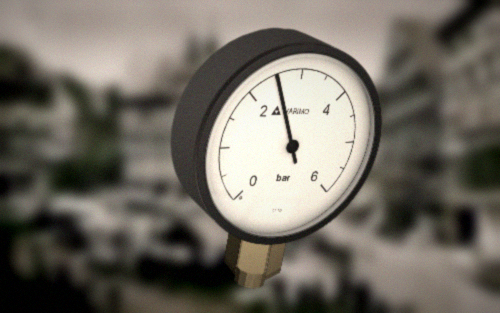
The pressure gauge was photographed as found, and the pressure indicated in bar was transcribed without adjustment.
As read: 2.5 bar
